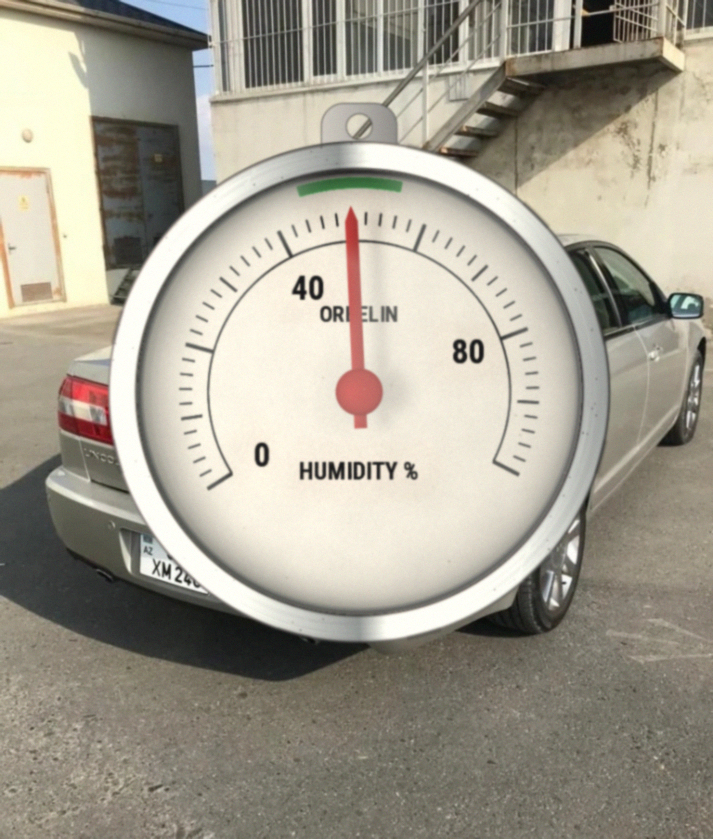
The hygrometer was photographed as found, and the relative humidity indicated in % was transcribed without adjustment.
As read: 50 %
